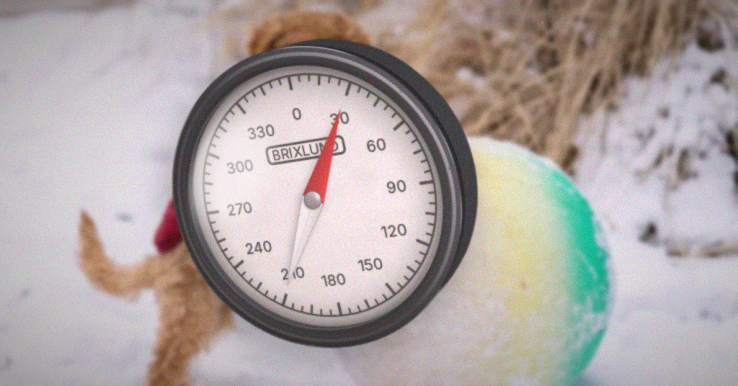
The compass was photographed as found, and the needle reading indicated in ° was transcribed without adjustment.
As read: 30 °
